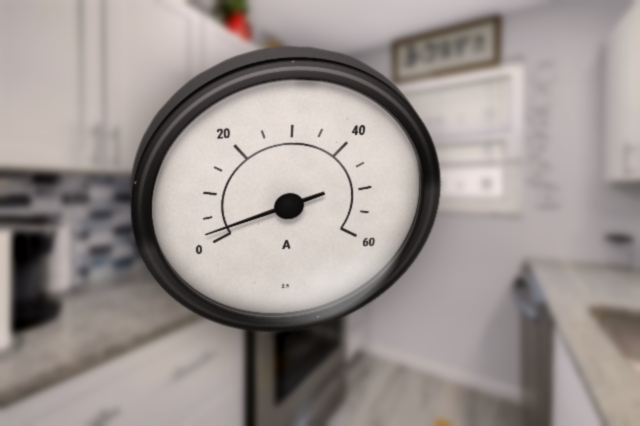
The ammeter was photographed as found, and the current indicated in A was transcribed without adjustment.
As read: 2.5 A
